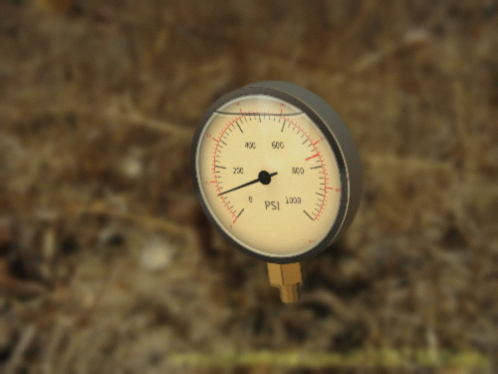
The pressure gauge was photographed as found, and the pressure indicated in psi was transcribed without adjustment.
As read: 100 psi
